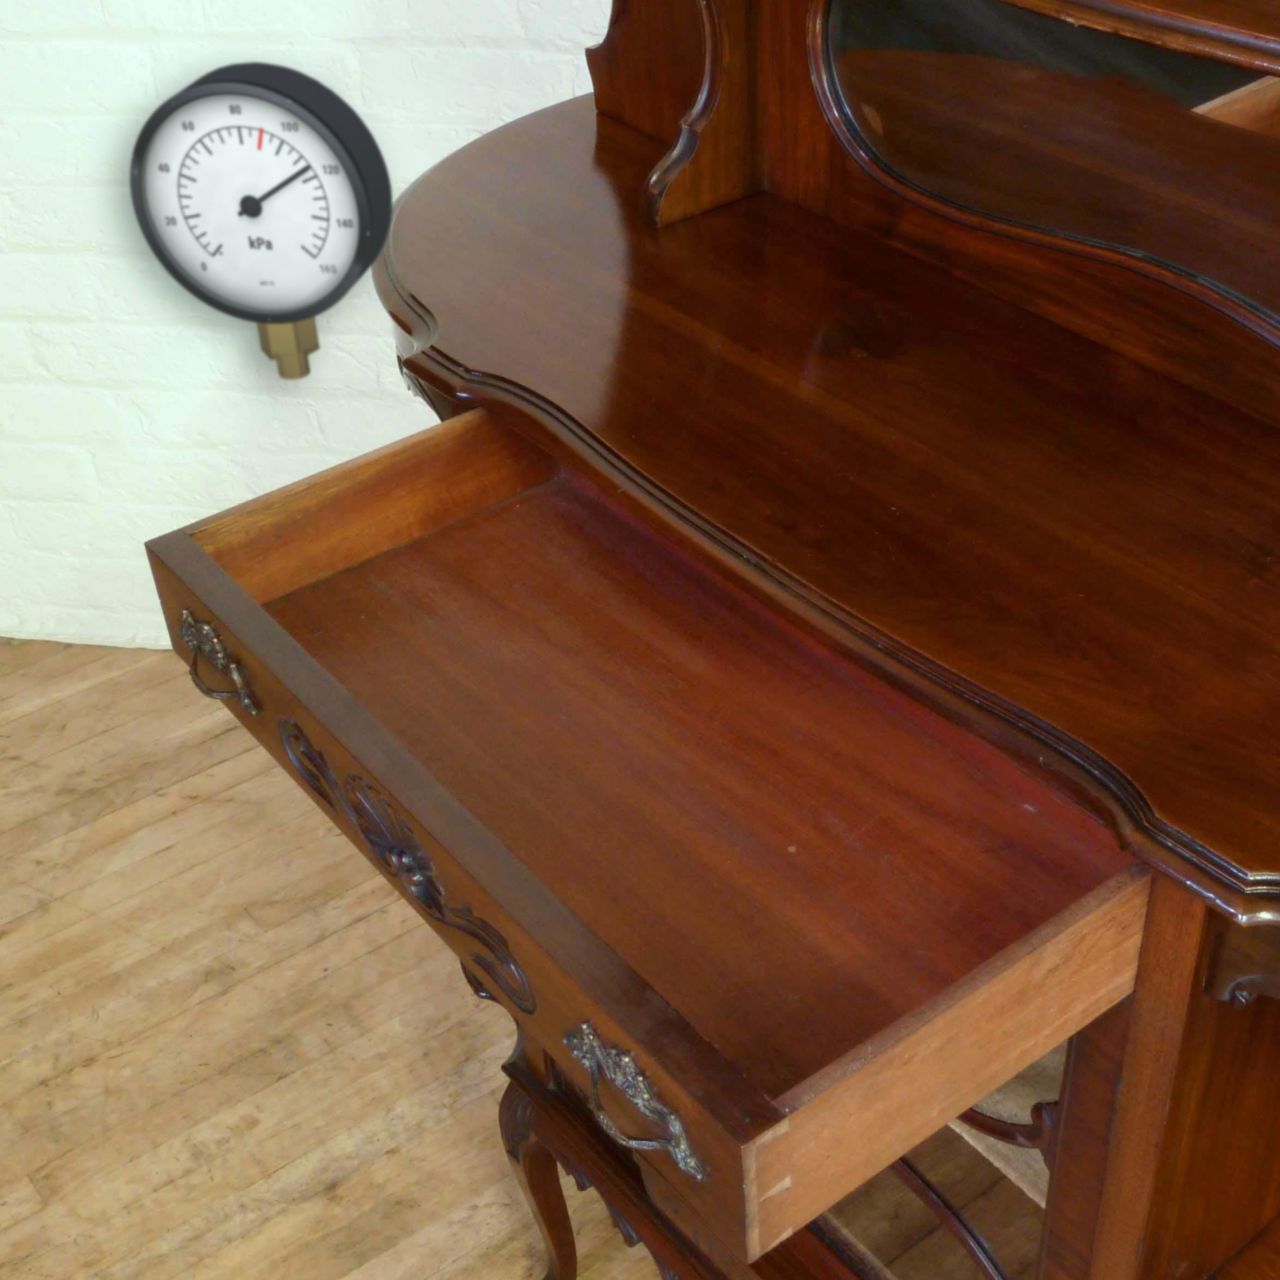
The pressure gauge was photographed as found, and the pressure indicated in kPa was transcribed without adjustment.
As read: 115 kPa
